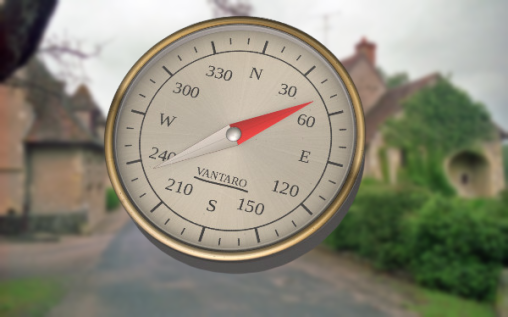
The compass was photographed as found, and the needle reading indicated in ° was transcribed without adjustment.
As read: 50 °
